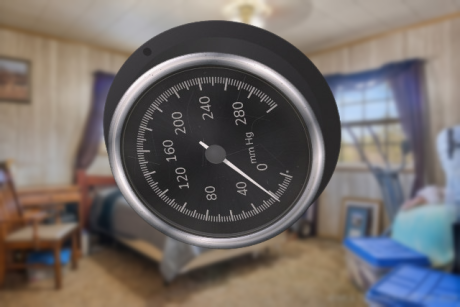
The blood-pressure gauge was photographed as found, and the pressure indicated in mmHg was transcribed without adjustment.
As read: 20 mmHg
